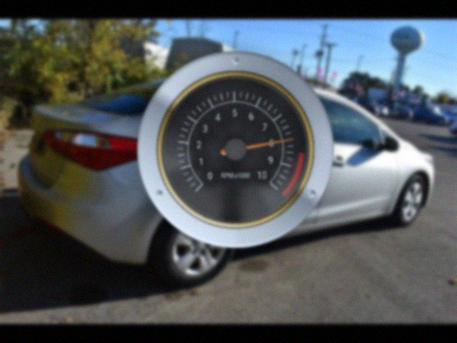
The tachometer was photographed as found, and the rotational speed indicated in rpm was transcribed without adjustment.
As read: 8000 rpm
